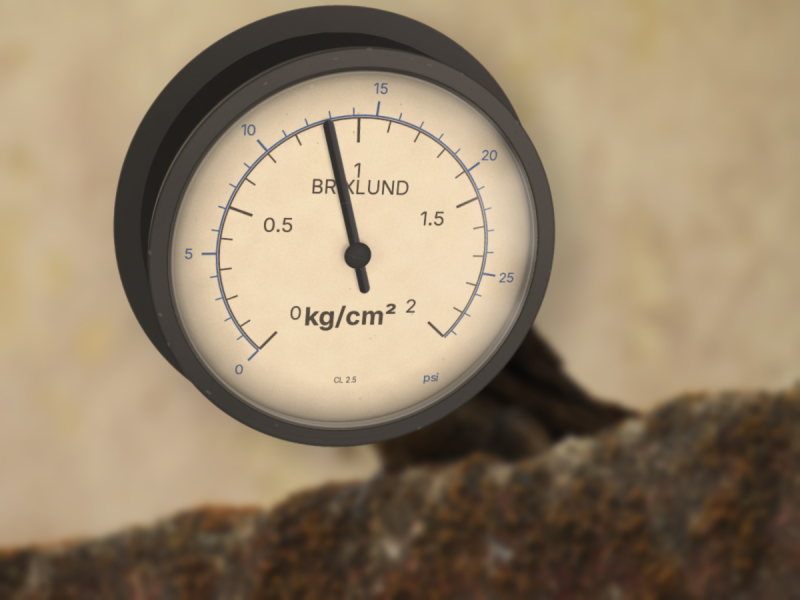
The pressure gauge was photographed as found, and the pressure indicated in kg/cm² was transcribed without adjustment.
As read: 0.9 kg/cm²
